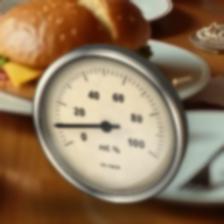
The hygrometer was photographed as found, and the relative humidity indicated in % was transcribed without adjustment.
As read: 10 %
